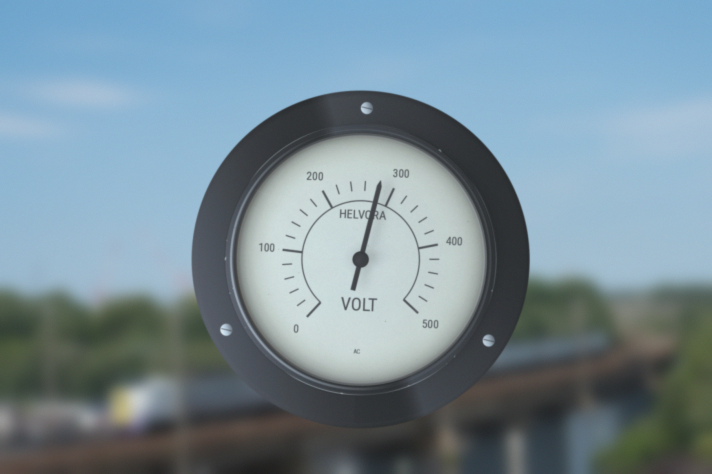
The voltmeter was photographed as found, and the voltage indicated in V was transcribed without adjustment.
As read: 280 V
